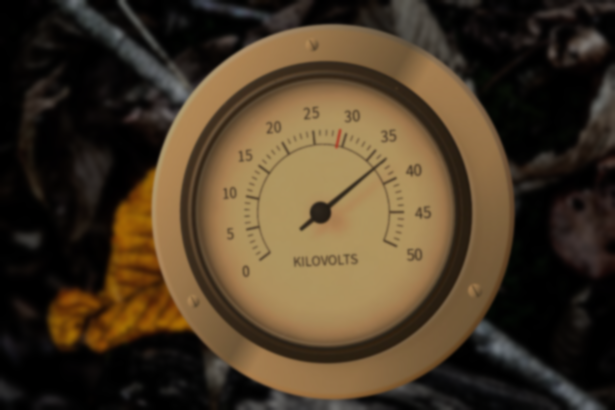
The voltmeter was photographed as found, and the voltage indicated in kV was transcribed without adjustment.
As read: 37 kV
